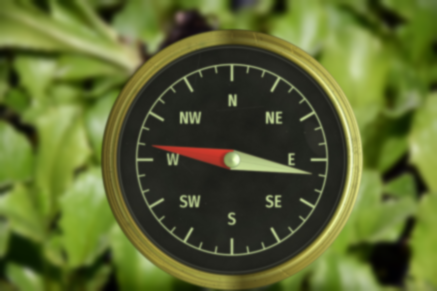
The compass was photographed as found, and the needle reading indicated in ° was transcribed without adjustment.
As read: 280 °
